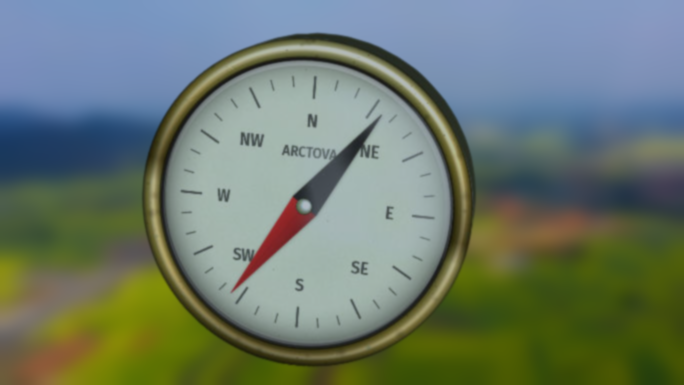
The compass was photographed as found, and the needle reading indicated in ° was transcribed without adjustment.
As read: 215 °
